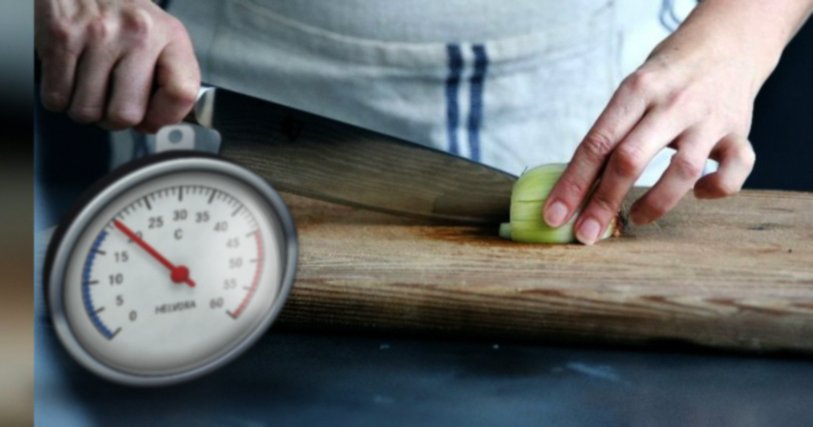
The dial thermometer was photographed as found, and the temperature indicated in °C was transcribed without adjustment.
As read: 20 °C
